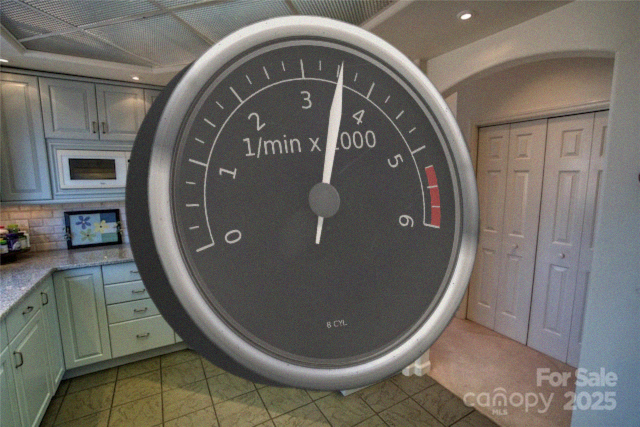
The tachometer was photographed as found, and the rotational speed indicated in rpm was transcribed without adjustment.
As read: 3500 rpm
